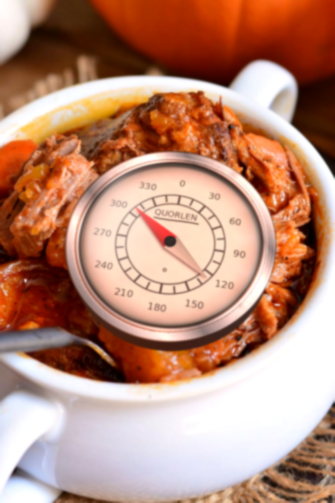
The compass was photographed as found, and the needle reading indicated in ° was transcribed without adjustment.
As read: 307.5 °
